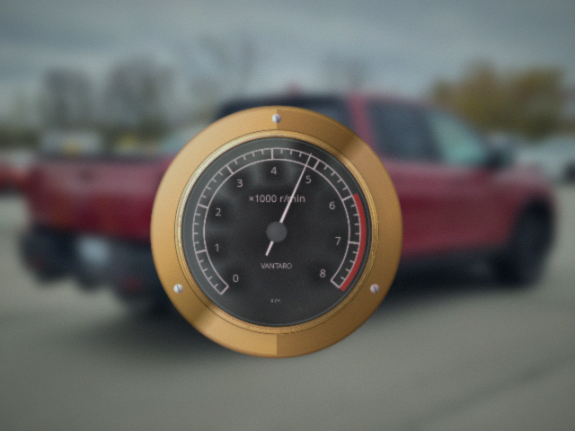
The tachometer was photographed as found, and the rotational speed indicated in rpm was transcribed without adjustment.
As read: 4800 rpm
